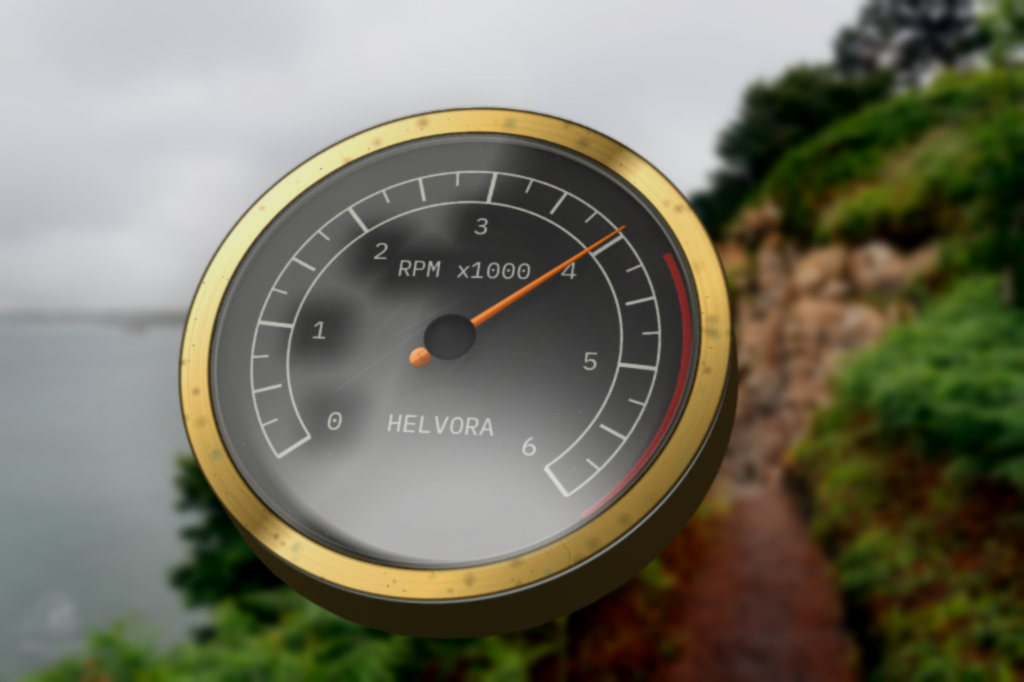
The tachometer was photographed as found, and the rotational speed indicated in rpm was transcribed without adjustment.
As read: 4000 rpm
